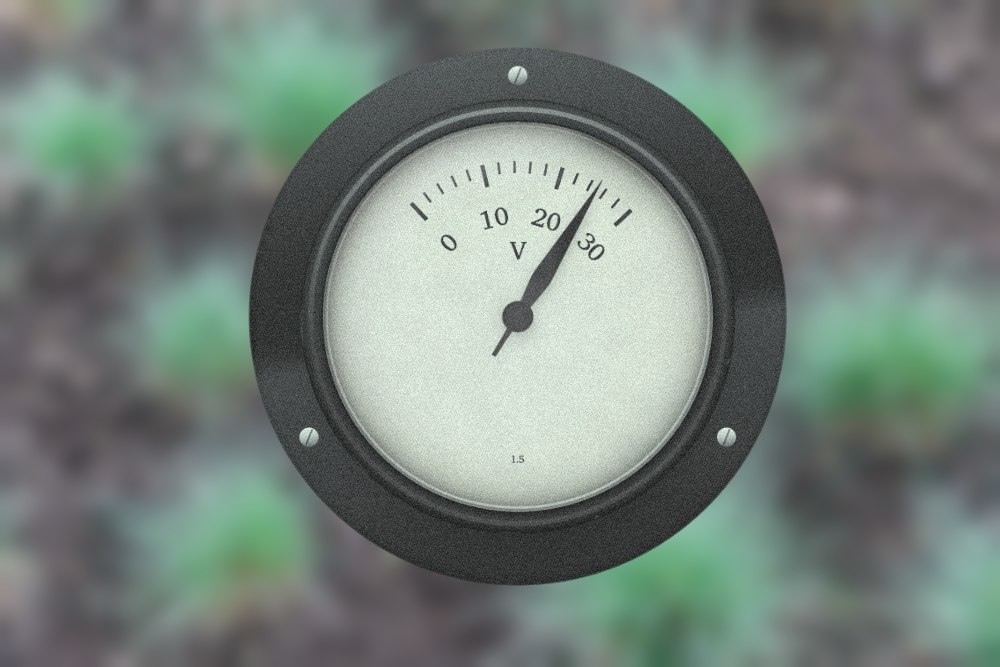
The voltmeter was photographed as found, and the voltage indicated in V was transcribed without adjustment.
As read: 25 V
